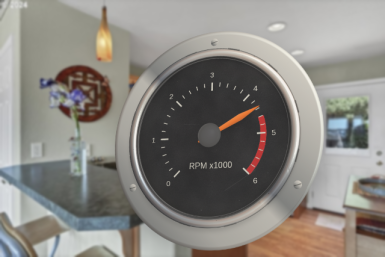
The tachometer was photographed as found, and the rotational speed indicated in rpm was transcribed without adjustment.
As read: 4400 rpm
